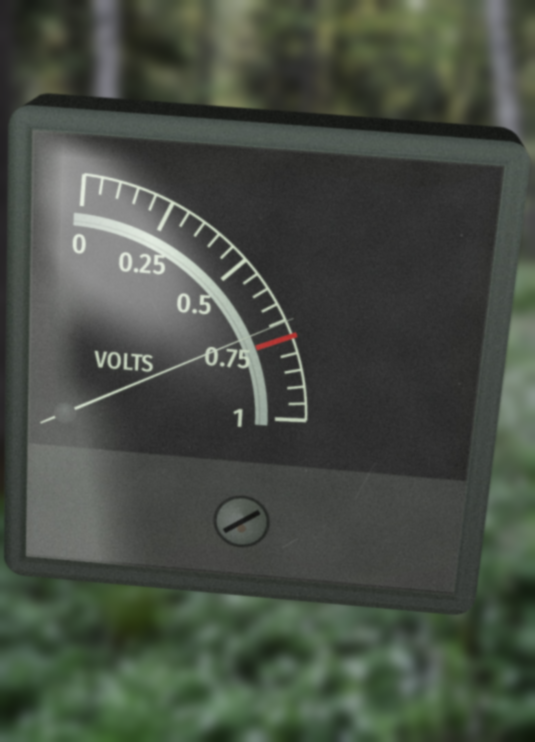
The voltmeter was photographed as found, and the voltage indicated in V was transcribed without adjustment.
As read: 0.7 V
